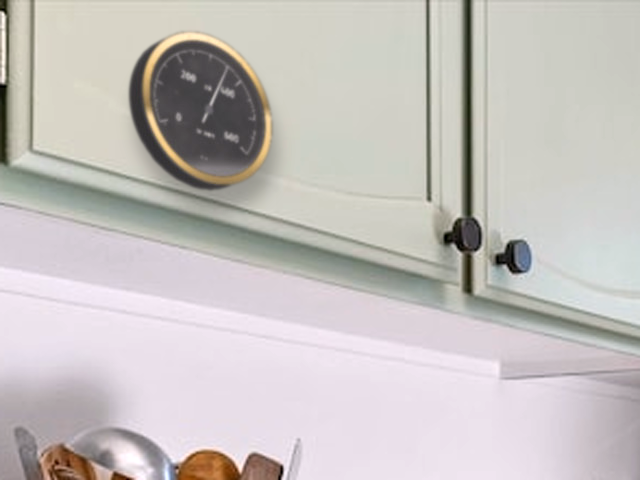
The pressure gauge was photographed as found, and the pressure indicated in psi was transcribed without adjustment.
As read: 350 psi
